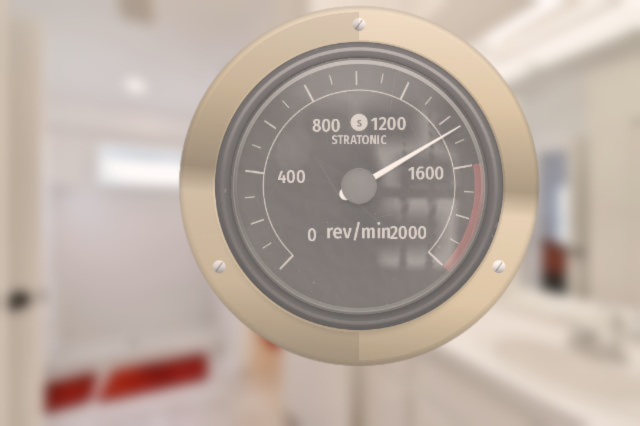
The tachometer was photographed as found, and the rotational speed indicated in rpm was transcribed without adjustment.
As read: 1450 rpm
